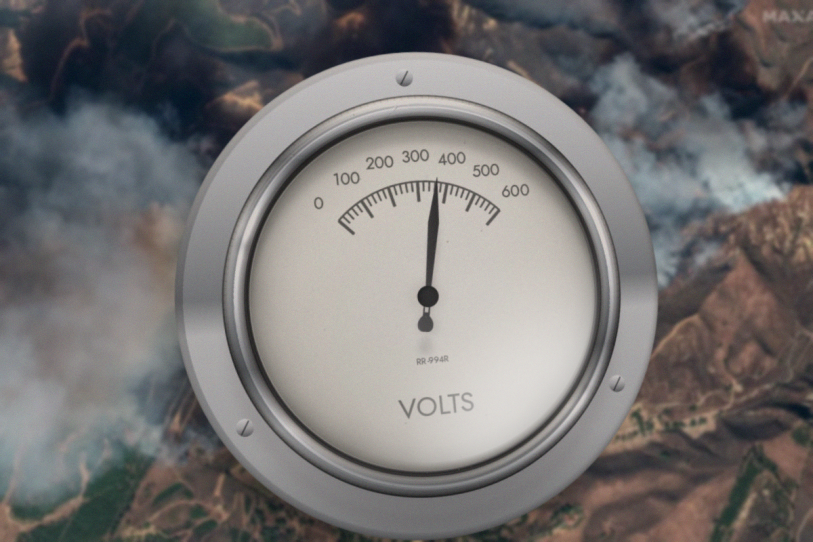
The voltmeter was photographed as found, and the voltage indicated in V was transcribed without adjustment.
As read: 360 V
